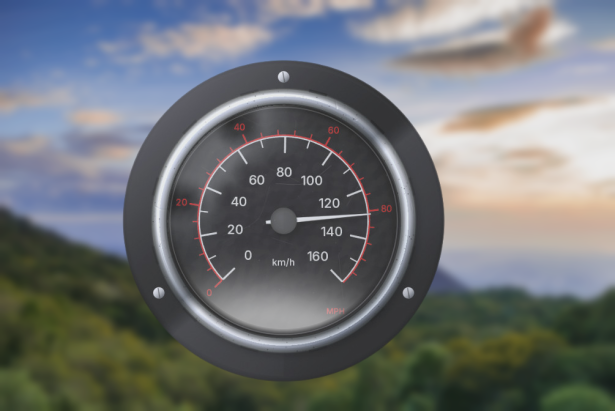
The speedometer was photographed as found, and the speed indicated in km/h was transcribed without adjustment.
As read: 130 km/h
